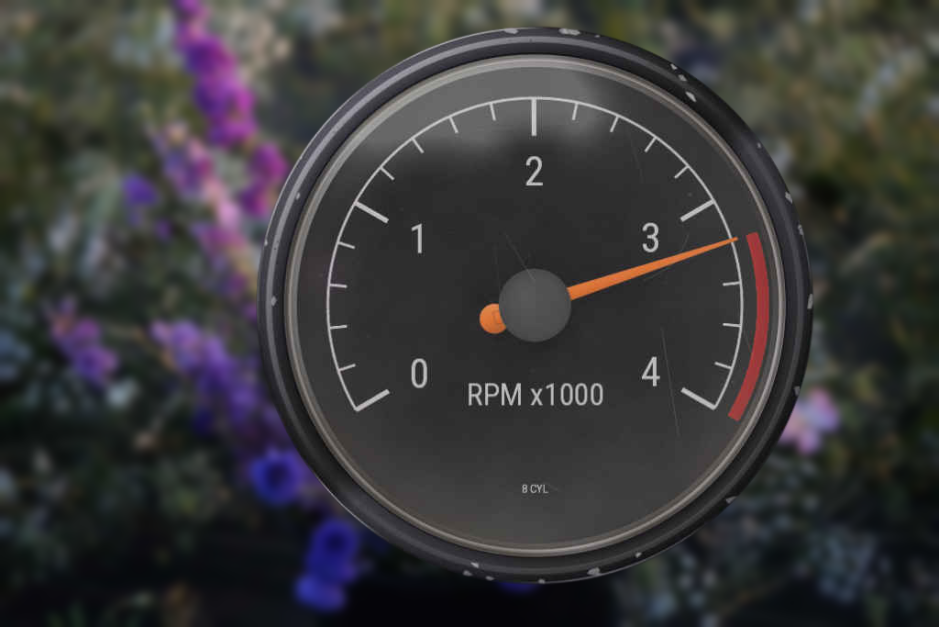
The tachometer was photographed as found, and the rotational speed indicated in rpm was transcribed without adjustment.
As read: 3200 rpm
